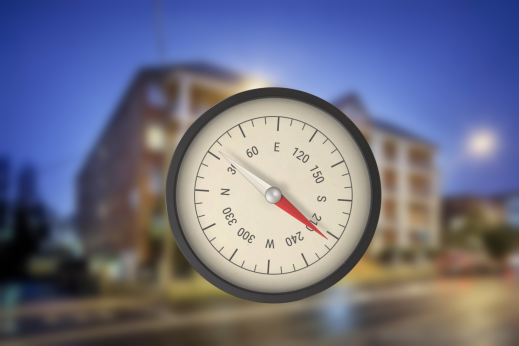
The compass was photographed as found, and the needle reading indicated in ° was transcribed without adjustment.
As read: 215 °
